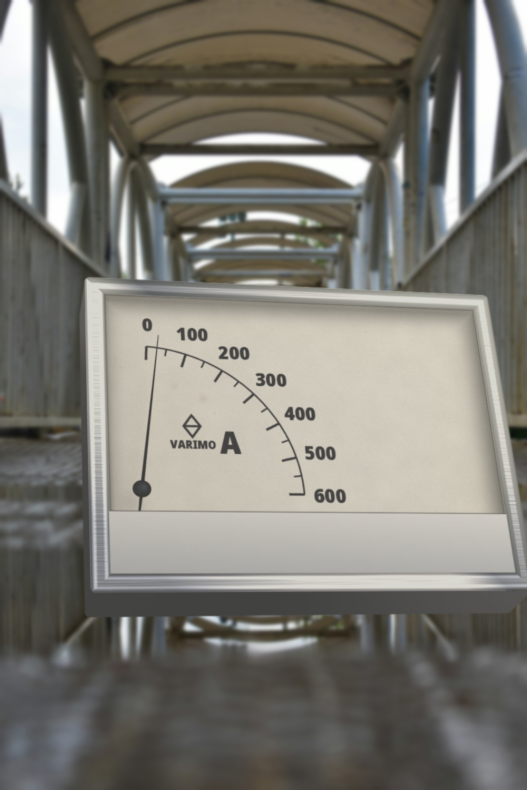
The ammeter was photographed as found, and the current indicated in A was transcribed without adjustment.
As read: 25 A
